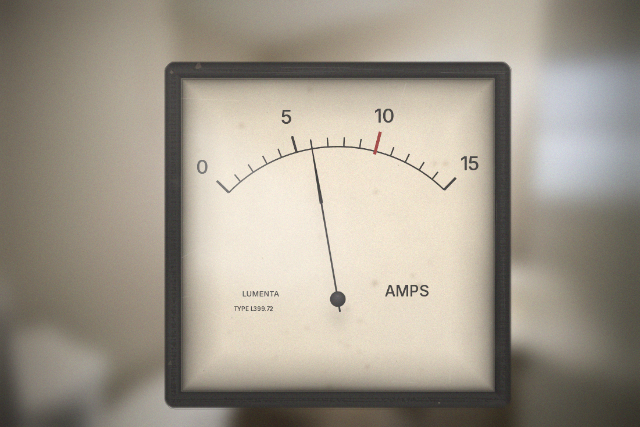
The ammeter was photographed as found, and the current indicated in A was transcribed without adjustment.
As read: 6 A
